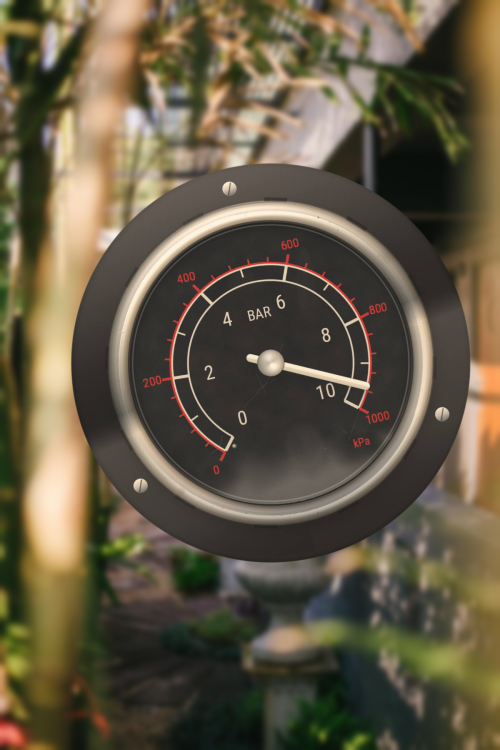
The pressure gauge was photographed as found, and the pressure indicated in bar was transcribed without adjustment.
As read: 9.5 bar
